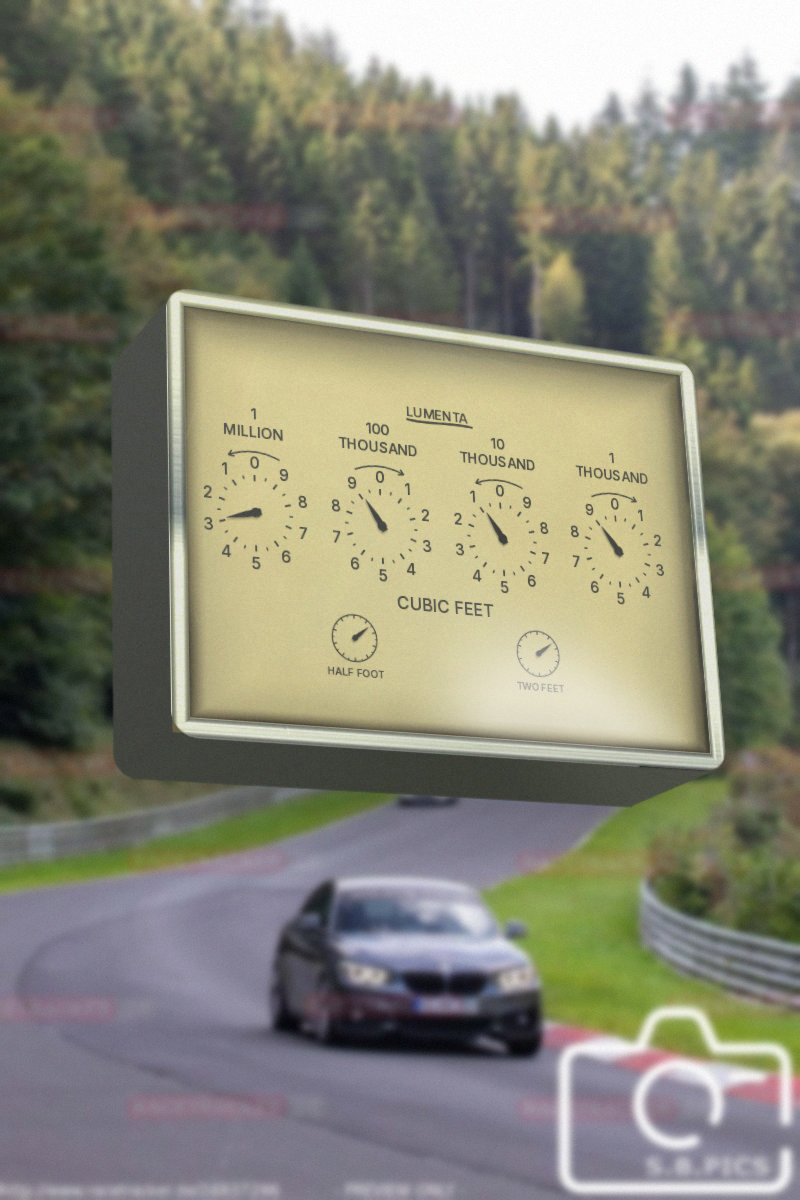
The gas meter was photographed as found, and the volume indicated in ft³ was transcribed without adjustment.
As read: 290900 ft³
